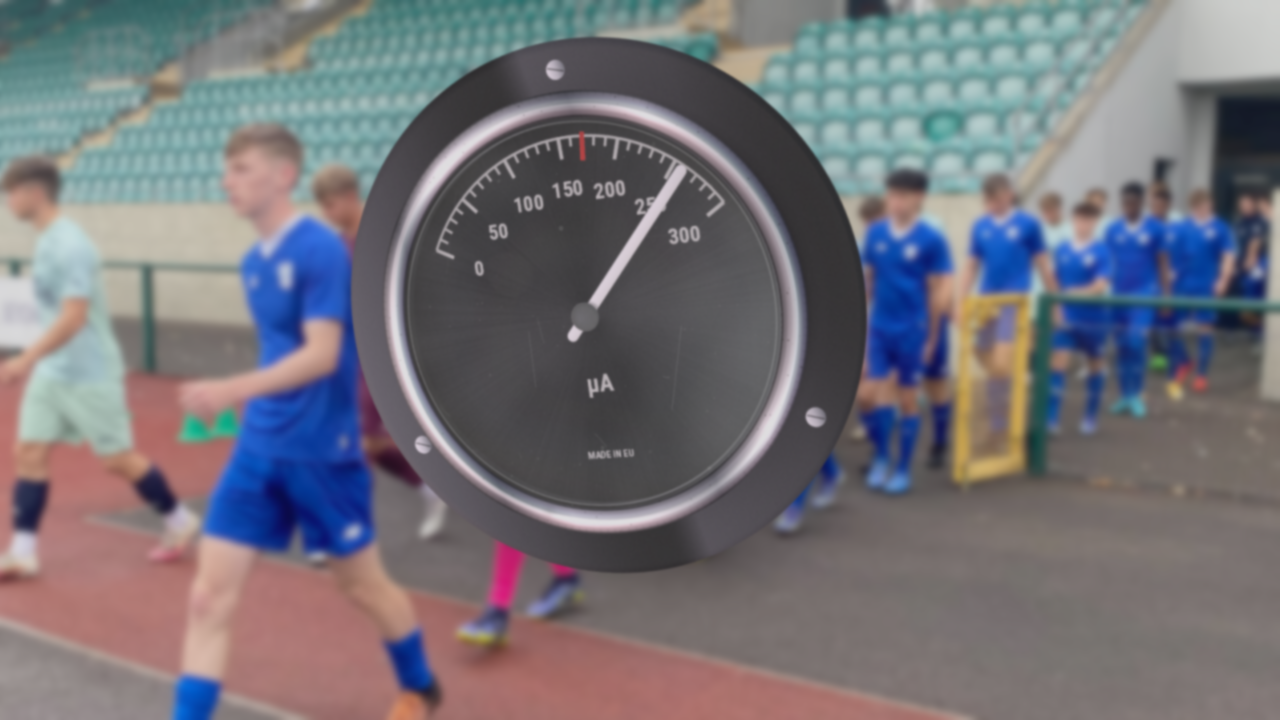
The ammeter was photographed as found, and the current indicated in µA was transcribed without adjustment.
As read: 260 µA
